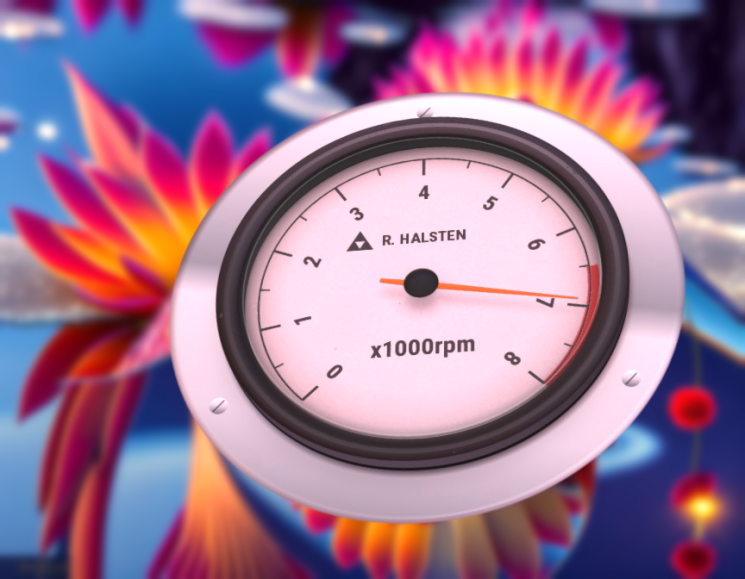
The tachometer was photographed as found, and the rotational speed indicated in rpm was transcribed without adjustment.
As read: 7000 rpm
